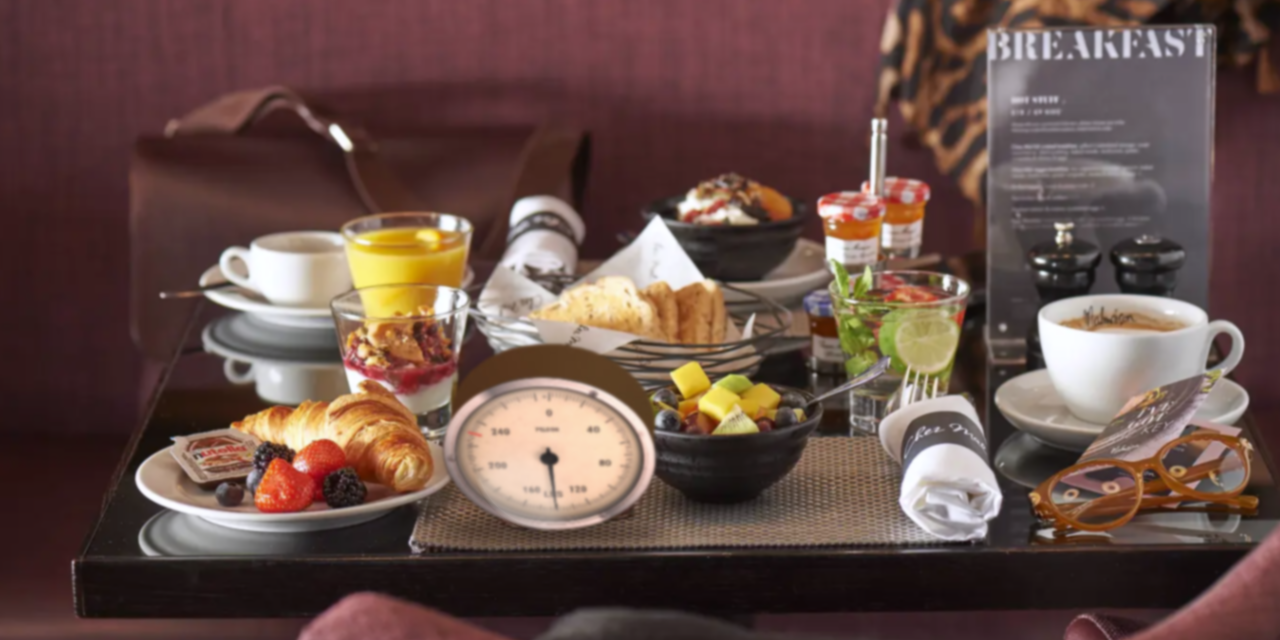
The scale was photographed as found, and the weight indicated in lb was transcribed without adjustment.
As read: 140 lb
